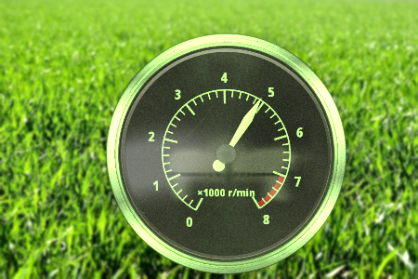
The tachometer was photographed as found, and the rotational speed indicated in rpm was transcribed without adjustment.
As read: 4900 rpm
